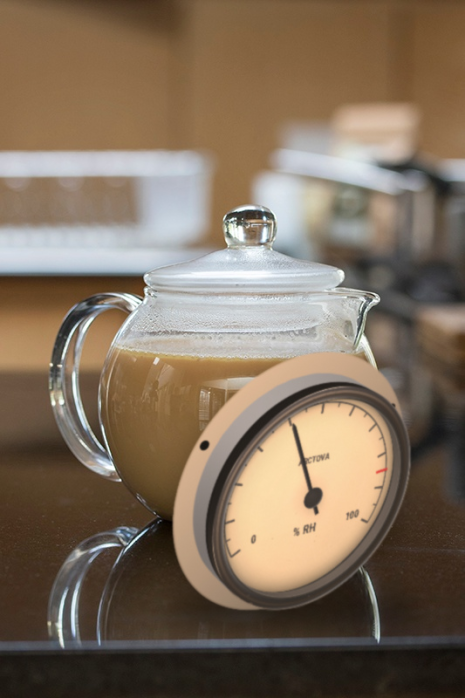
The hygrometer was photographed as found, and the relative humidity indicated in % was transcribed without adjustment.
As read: 40 %
